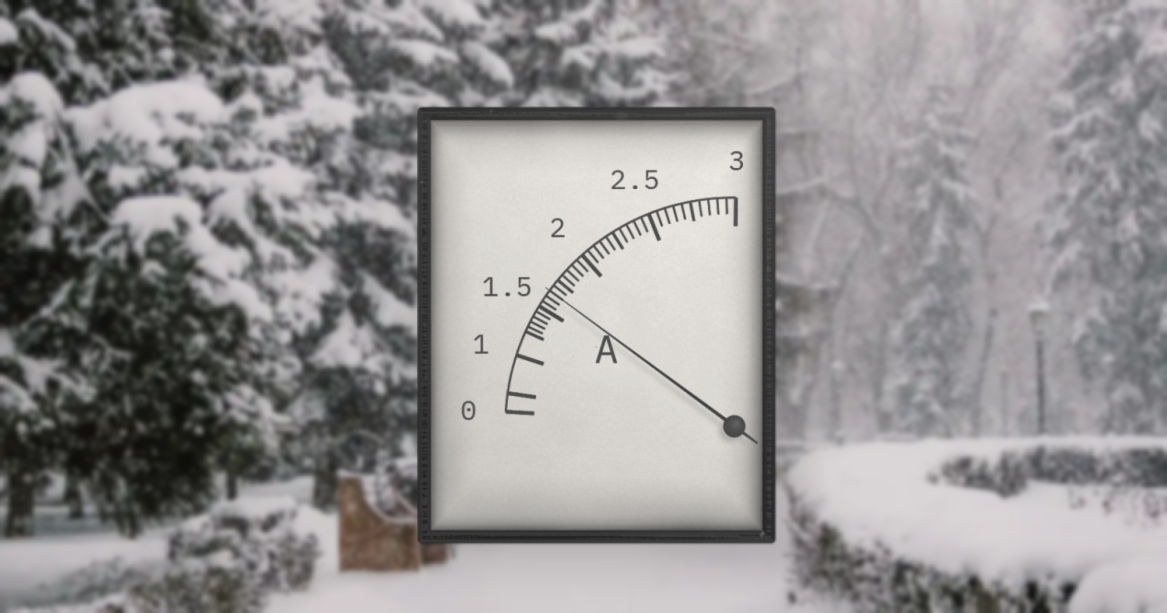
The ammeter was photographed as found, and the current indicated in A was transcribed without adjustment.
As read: 1.65 A
